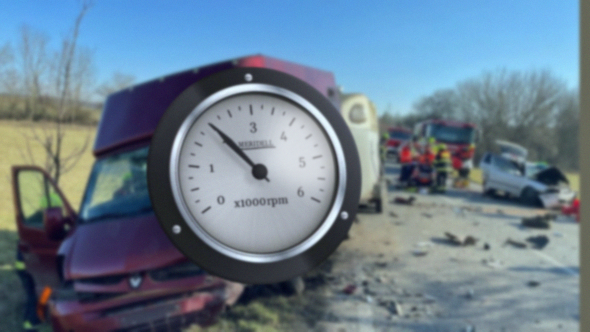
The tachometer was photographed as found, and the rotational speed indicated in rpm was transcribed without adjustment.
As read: 2000 rpm
